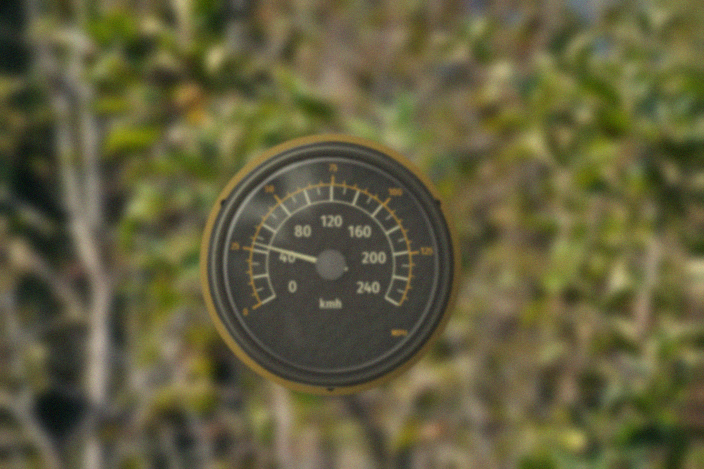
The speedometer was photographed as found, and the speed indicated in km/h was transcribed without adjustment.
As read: 45 km/h
